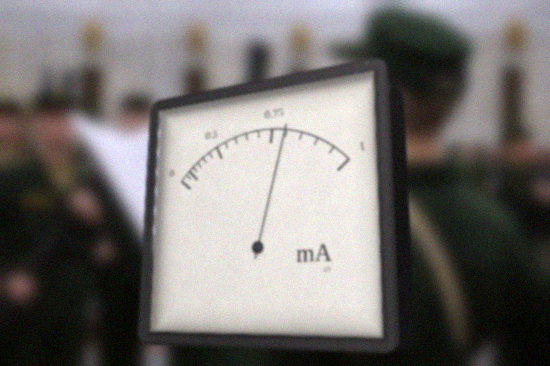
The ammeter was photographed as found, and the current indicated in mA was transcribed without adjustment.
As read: 0.8 mA
